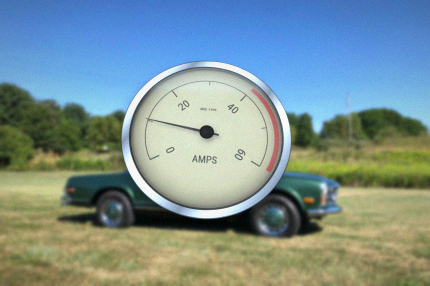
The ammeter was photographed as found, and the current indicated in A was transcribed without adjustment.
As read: 10 A
